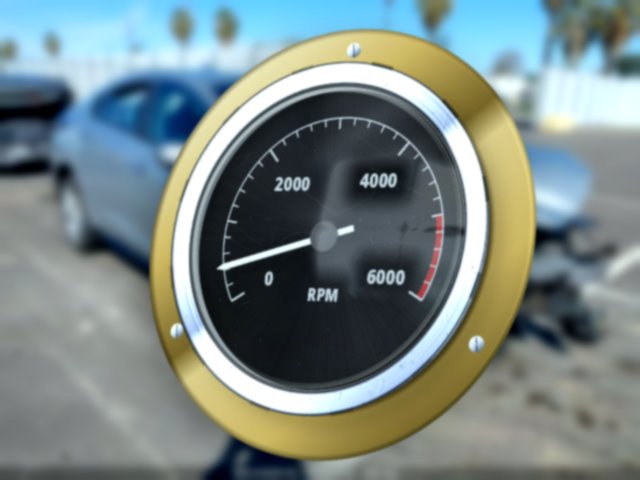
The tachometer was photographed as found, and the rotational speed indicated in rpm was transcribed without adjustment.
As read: 400 rpm
